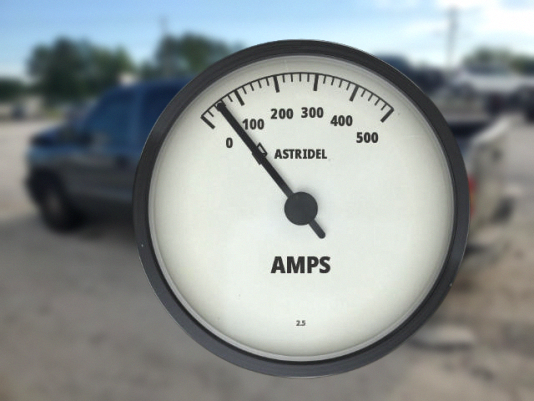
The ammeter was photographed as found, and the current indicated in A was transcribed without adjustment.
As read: 50 A
